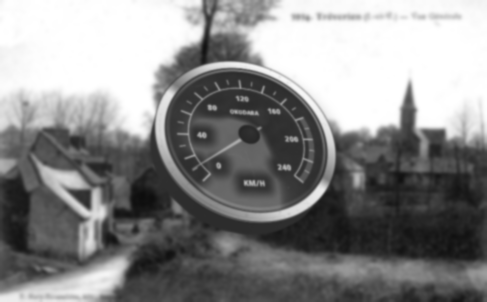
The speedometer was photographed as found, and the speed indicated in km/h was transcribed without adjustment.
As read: 10 km/h
